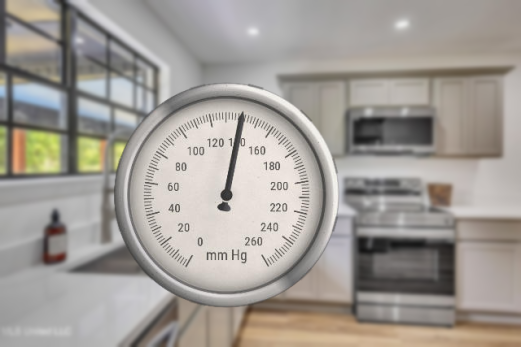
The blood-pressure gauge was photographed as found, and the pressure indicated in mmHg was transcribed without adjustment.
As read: 140 mmHg
